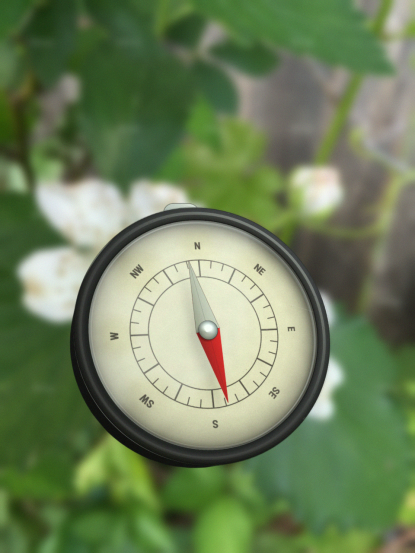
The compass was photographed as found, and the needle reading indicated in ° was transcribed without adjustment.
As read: 170 °
